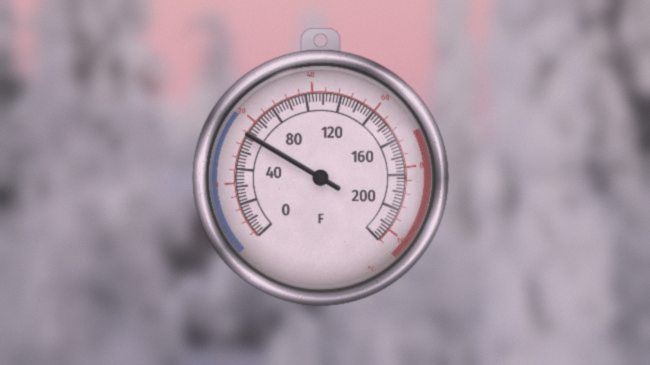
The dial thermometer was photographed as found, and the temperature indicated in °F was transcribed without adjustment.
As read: 60 °F
